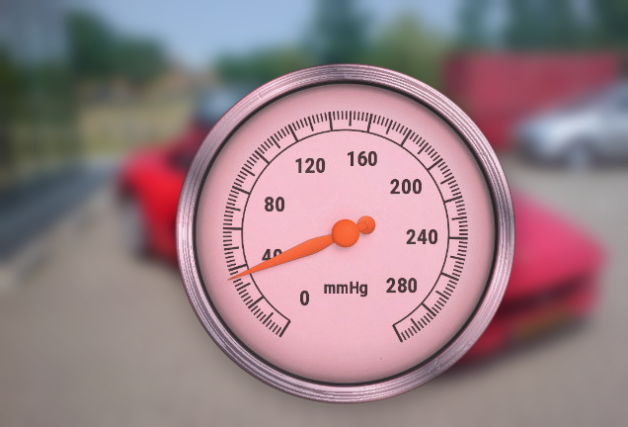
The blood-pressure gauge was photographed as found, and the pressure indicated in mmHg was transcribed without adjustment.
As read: 36 mmHg
